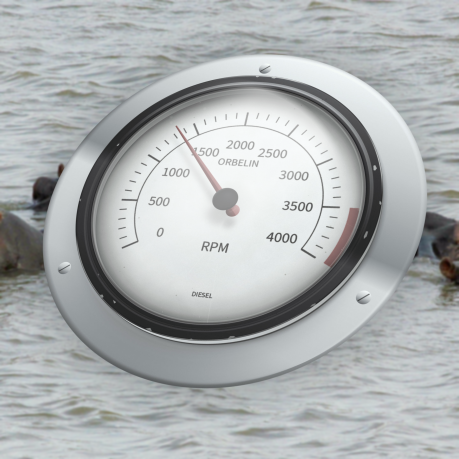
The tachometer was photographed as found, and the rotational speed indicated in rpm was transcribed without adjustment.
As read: 1350 rpm
